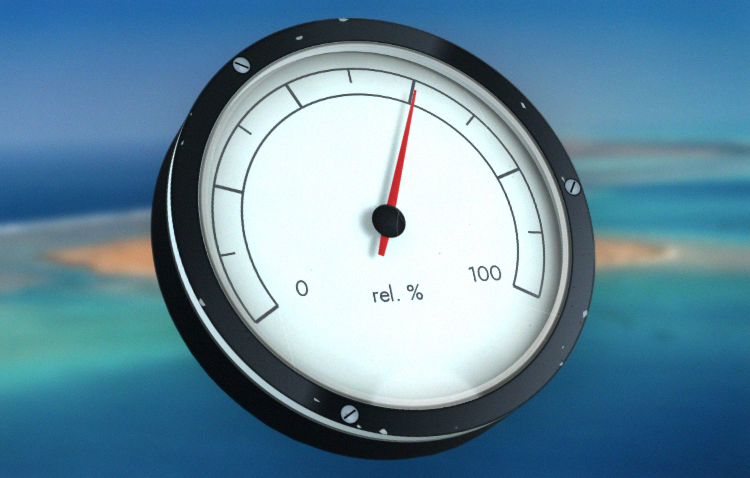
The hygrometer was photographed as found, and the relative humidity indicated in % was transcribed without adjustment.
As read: 60 %
